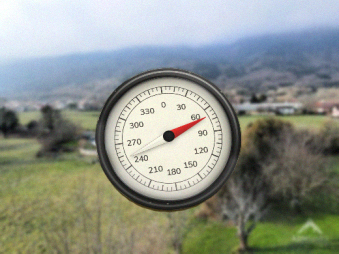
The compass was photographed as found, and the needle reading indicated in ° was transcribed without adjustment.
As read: 70 °
